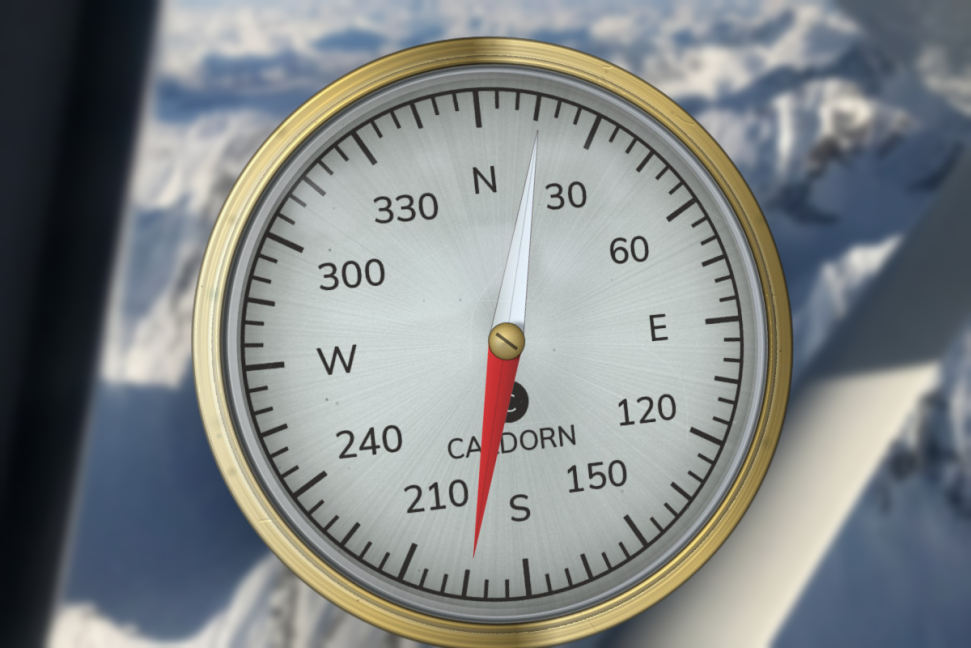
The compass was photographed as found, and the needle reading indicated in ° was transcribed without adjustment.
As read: 195 °
